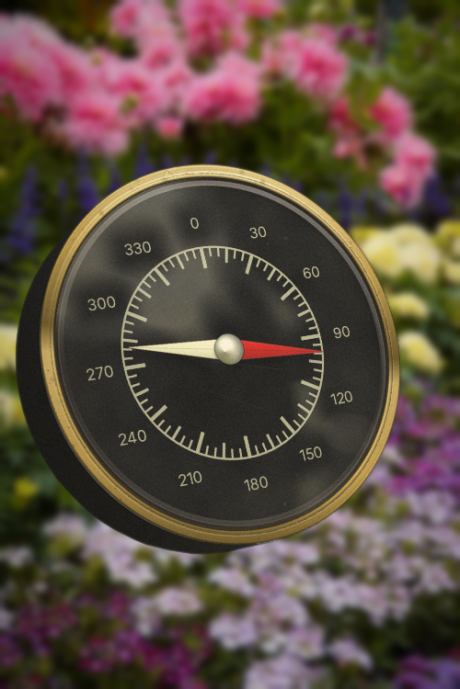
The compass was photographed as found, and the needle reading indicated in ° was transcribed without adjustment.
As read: 100 °
